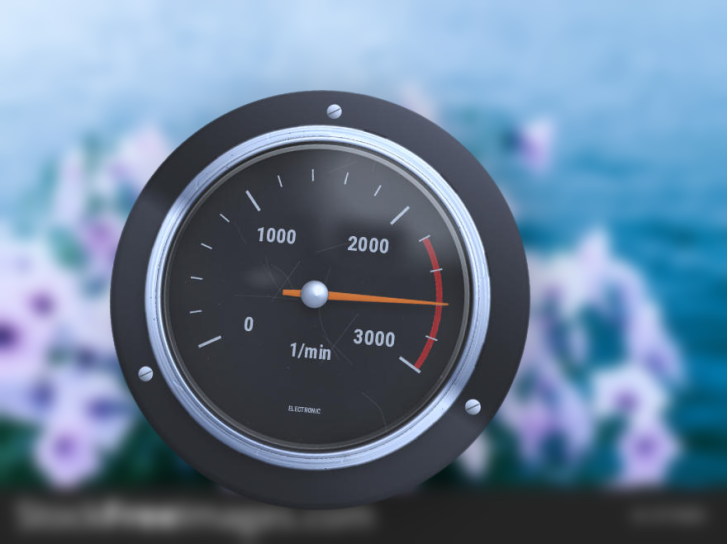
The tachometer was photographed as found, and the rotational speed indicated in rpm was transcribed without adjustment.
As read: 2600 rpm
